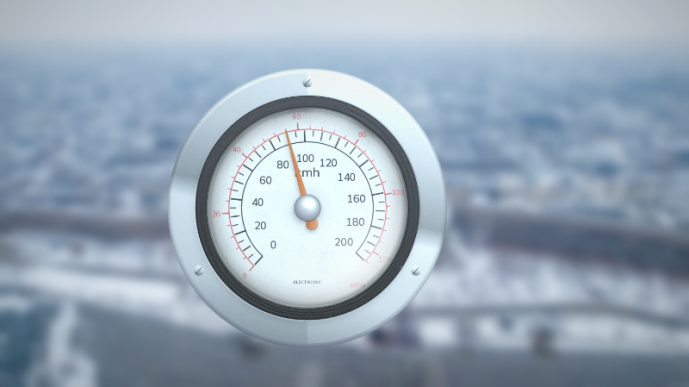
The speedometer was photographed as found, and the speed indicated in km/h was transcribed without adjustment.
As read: 90 km/h
